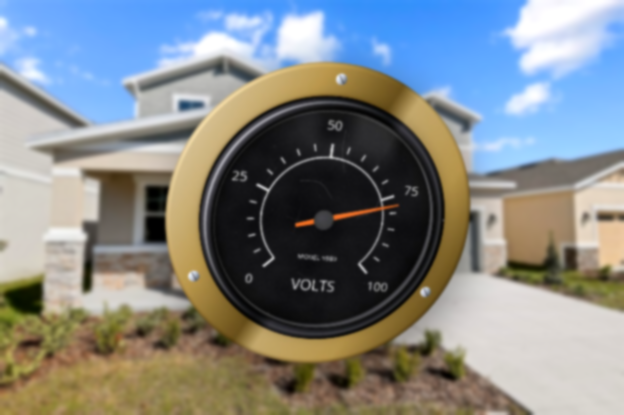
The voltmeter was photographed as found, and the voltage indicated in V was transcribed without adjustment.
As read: 77.5 V
